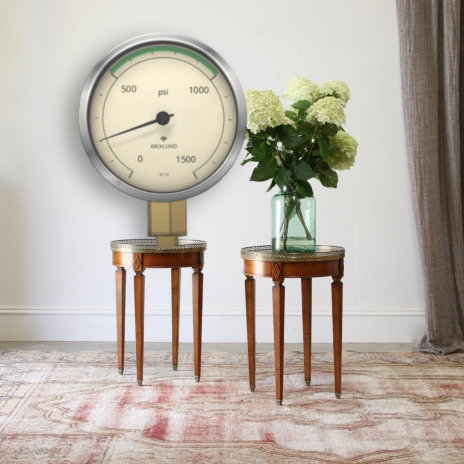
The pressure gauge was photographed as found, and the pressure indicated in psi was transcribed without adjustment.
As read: 200 psi
